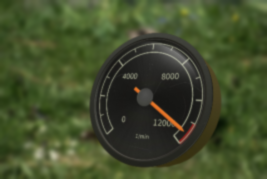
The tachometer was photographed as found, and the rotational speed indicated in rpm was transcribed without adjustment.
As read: 11500 rpm
